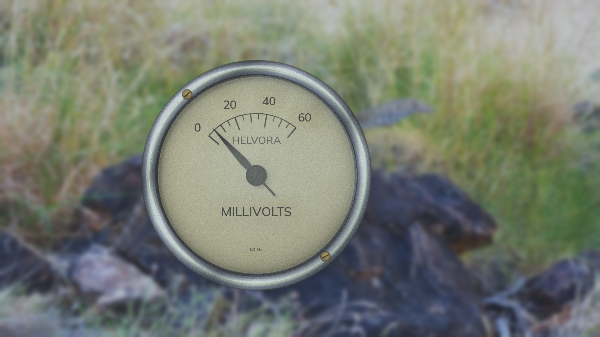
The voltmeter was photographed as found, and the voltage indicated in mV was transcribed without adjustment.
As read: 5 mV
